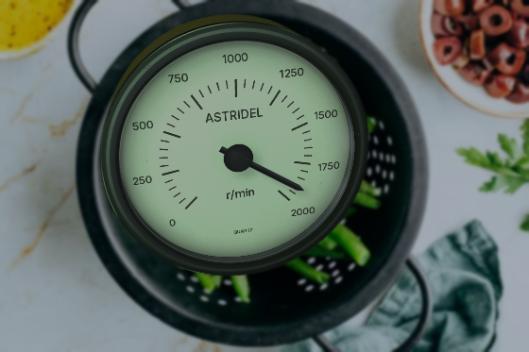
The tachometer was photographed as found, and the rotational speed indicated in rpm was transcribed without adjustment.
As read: 1900 rpm
